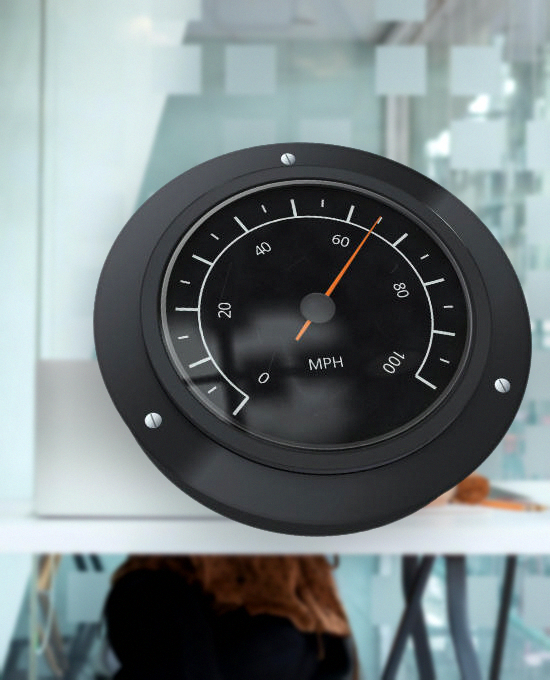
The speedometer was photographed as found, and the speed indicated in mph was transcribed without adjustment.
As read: 65 mph
